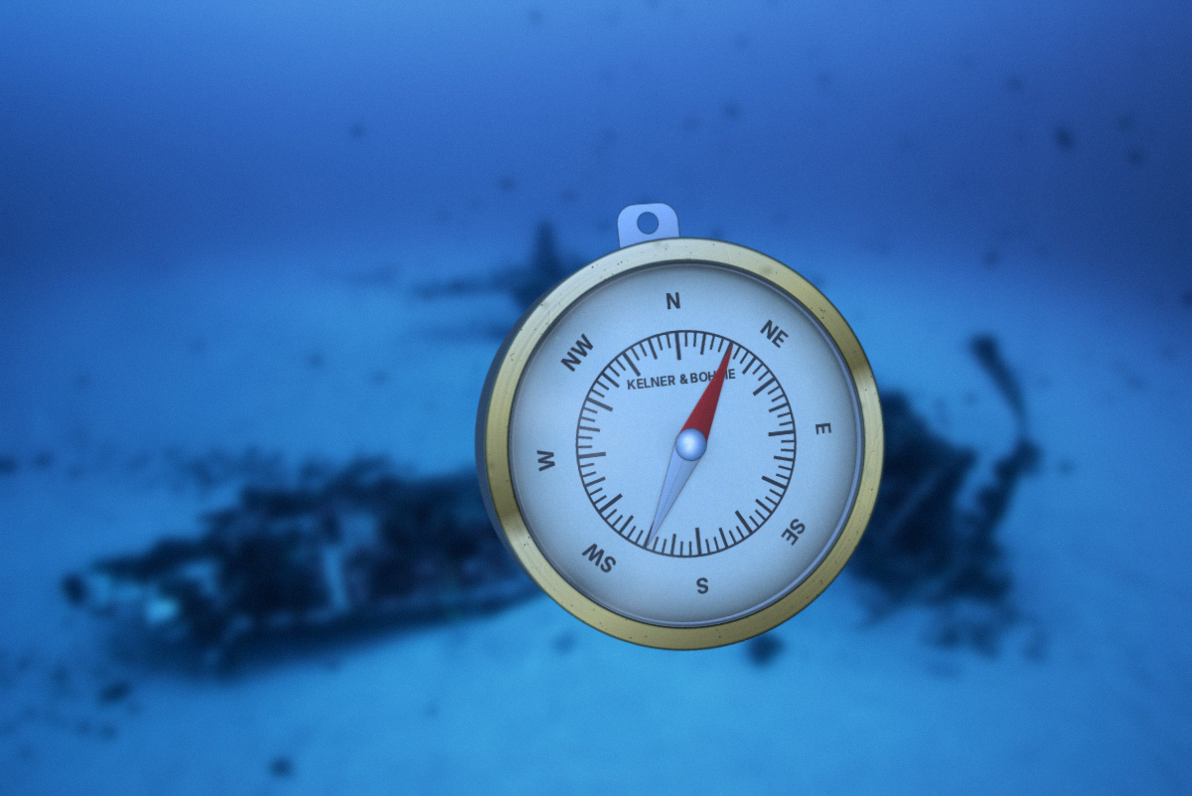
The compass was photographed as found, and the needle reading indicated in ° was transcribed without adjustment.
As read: 30 °
